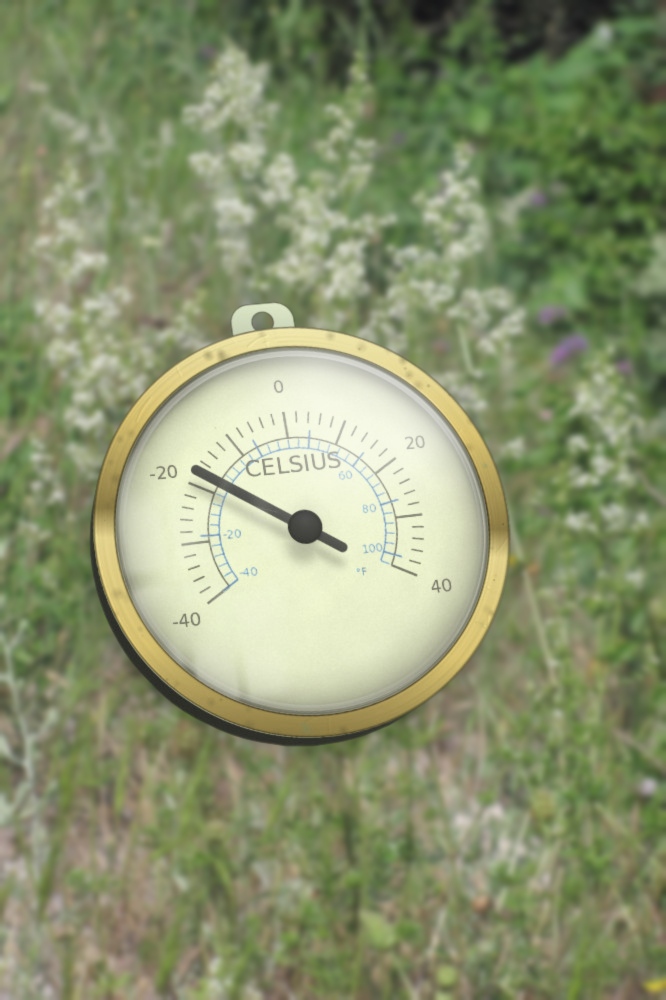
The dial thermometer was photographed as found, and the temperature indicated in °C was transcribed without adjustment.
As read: -18 °C
